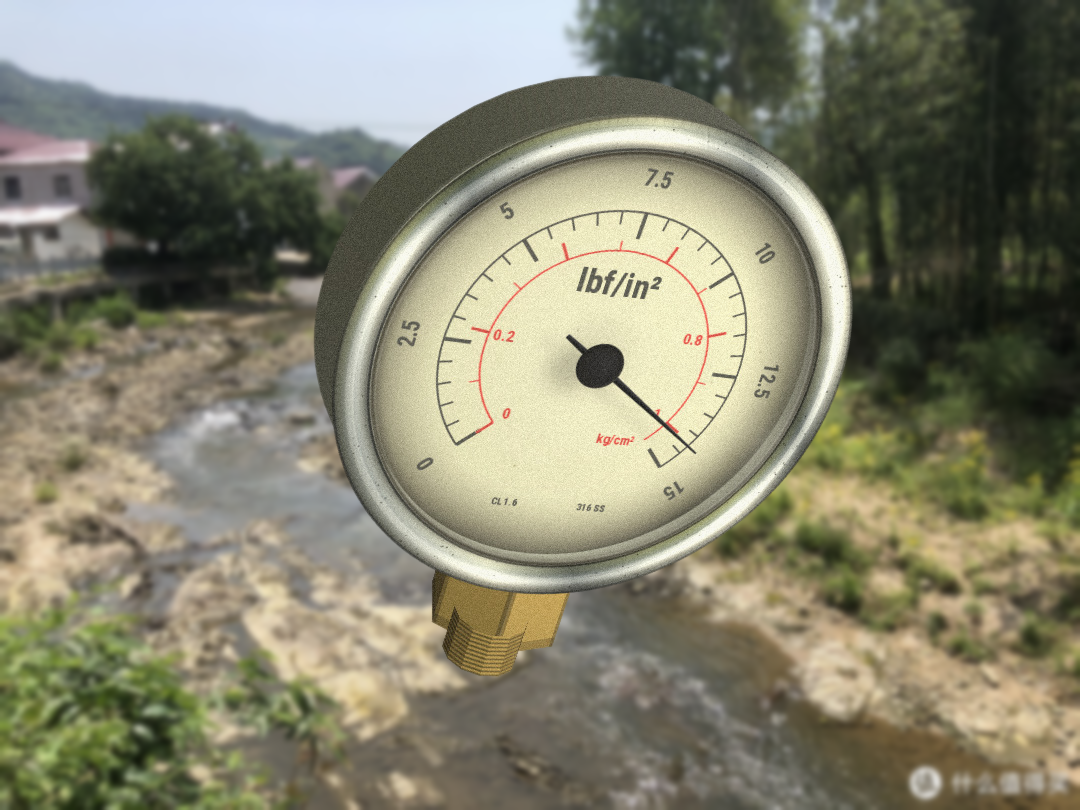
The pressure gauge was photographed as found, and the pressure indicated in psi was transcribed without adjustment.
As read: 14.25 psi
